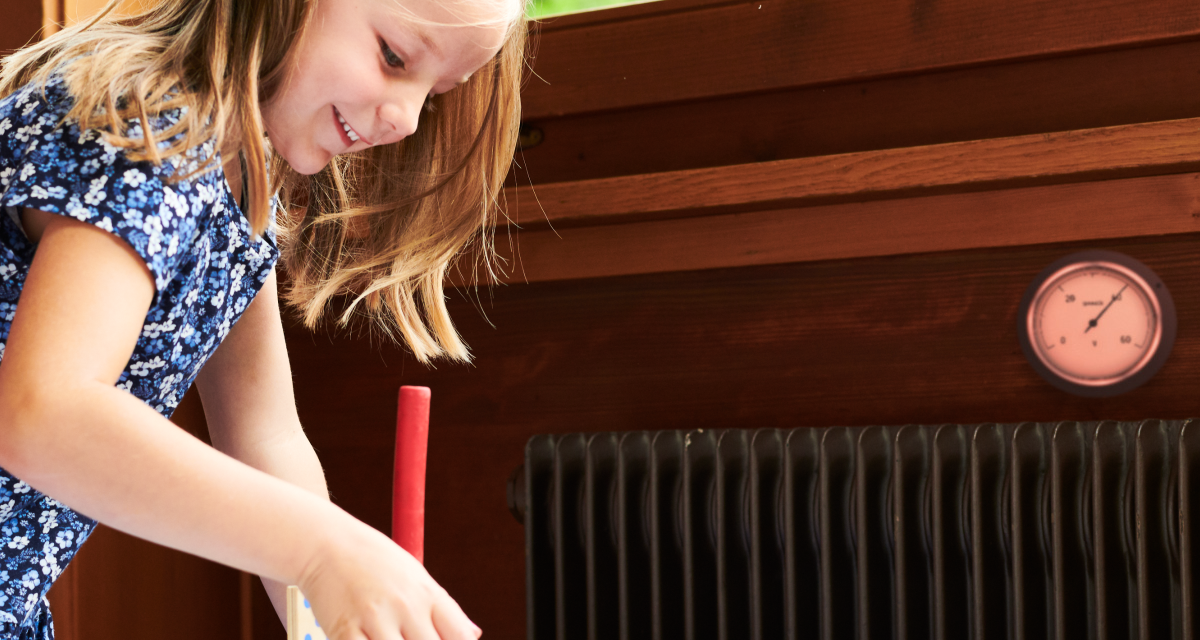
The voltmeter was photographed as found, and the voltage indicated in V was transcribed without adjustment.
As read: 40 V
